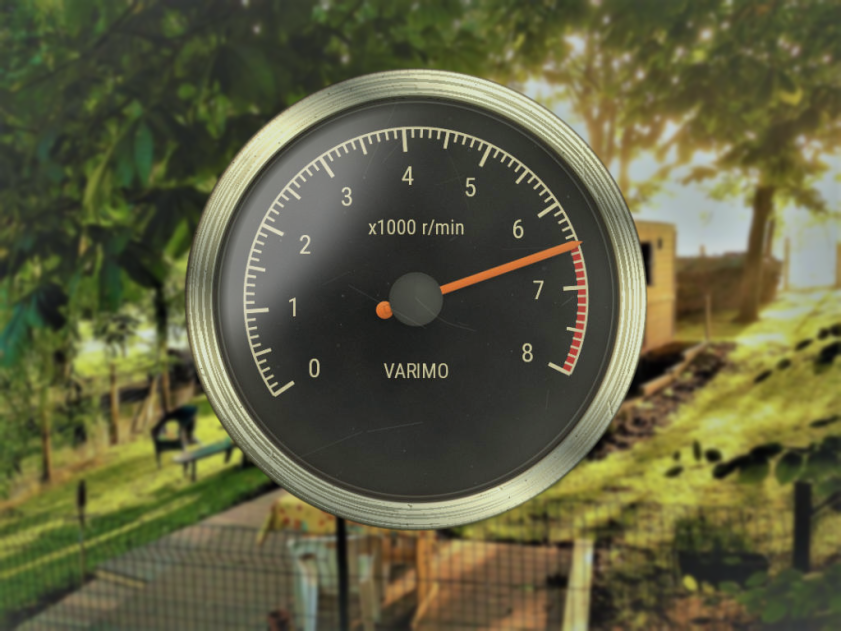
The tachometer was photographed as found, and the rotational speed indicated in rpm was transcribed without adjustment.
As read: 6500 rpm
